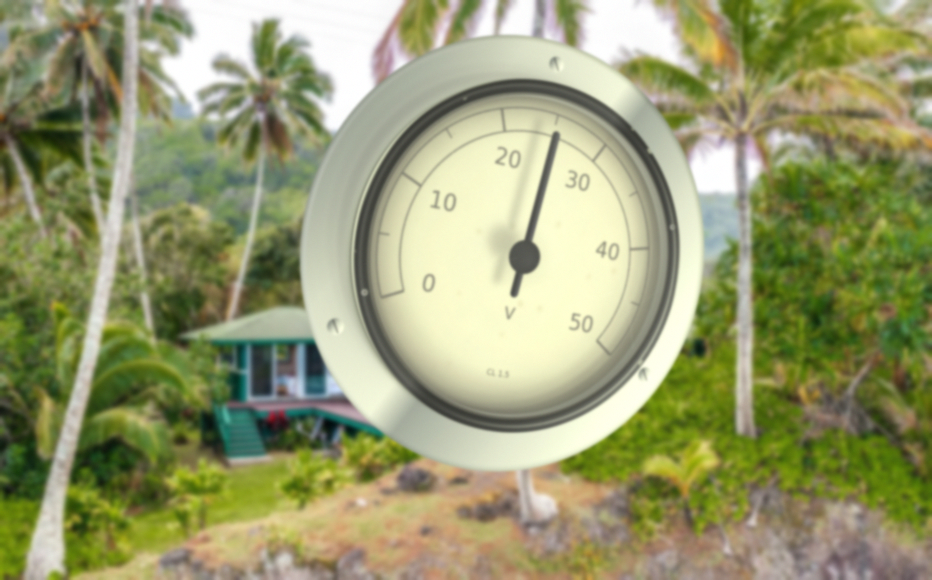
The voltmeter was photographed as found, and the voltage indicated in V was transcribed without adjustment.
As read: 25 V
